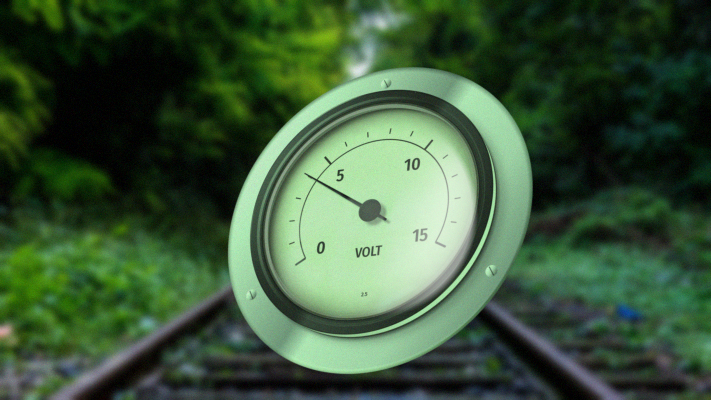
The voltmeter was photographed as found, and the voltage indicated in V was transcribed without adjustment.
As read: 4 V
